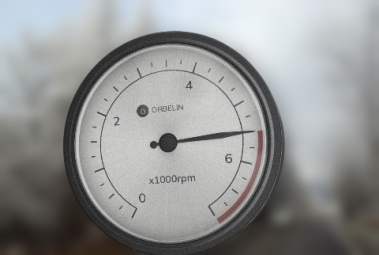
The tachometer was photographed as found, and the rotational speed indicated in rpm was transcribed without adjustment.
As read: 5500 rpm
